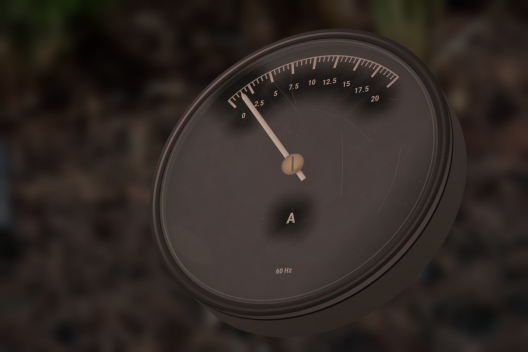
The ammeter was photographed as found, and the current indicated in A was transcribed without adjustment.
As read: 1.5 A
